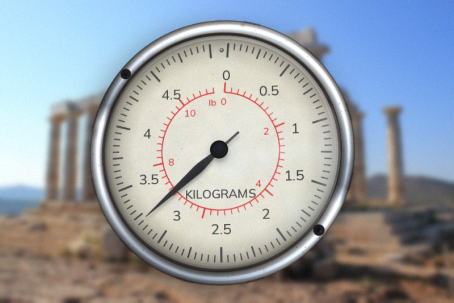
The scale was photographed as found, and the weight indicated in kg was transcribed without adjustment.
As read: 3.2 kg
